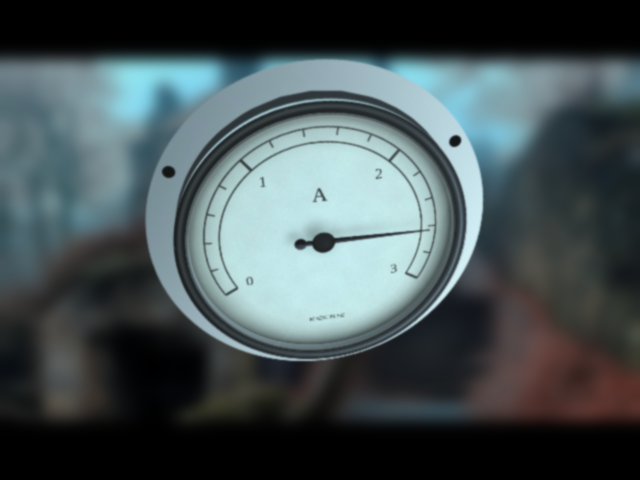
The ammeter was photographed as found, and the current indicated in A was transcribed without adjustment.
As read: 2.6 A
